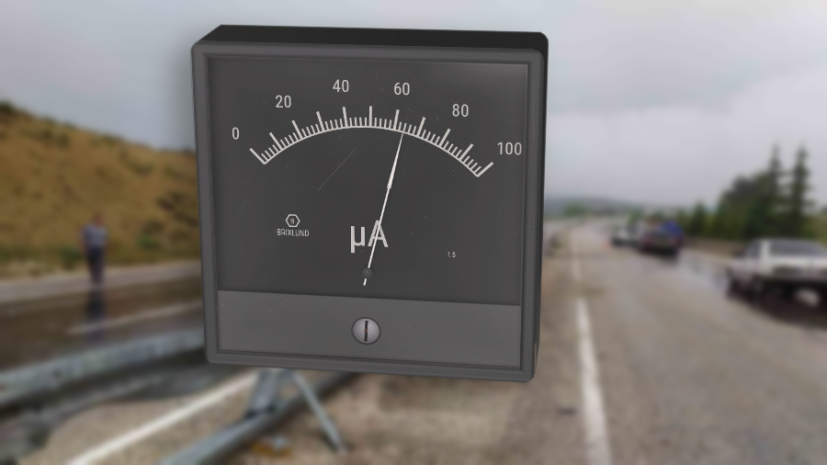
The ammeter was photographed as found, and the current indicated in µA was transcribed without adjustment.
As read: 64 µA
